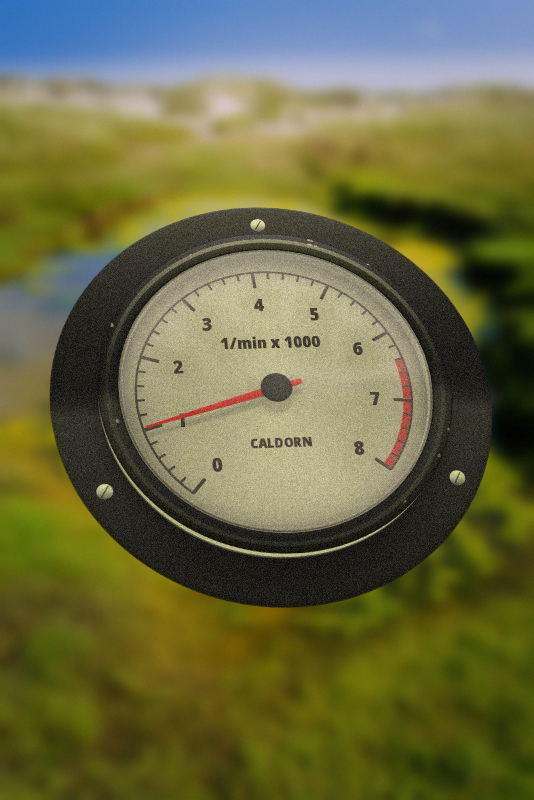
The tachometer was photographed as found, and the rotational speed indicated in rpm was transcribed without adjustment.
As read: 1000 rpm
